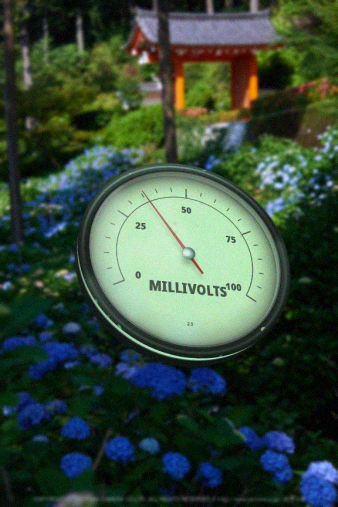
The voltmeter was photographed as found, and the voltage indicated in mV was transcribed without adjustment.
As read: 35 mV
